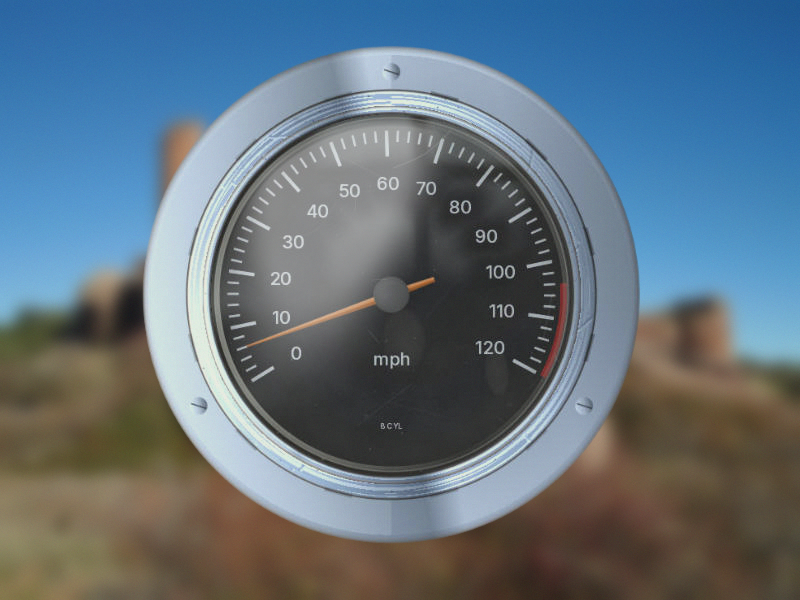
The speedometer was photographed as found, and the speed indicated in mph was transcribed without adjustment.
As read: 6 mph
